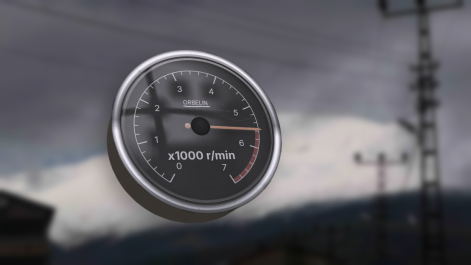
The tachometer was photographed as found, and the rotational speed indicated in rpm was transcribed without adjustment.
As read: 5600 rpm
